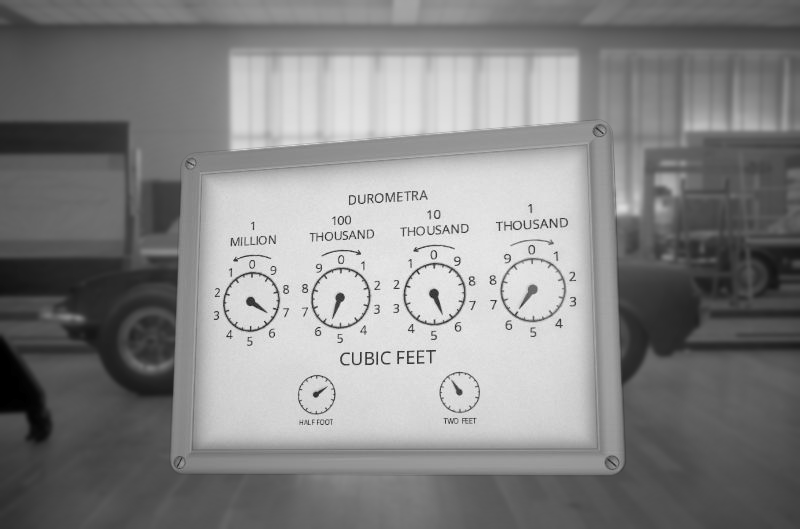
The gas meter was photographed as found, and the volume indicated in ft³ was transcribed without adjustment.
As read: 655600 ft³
